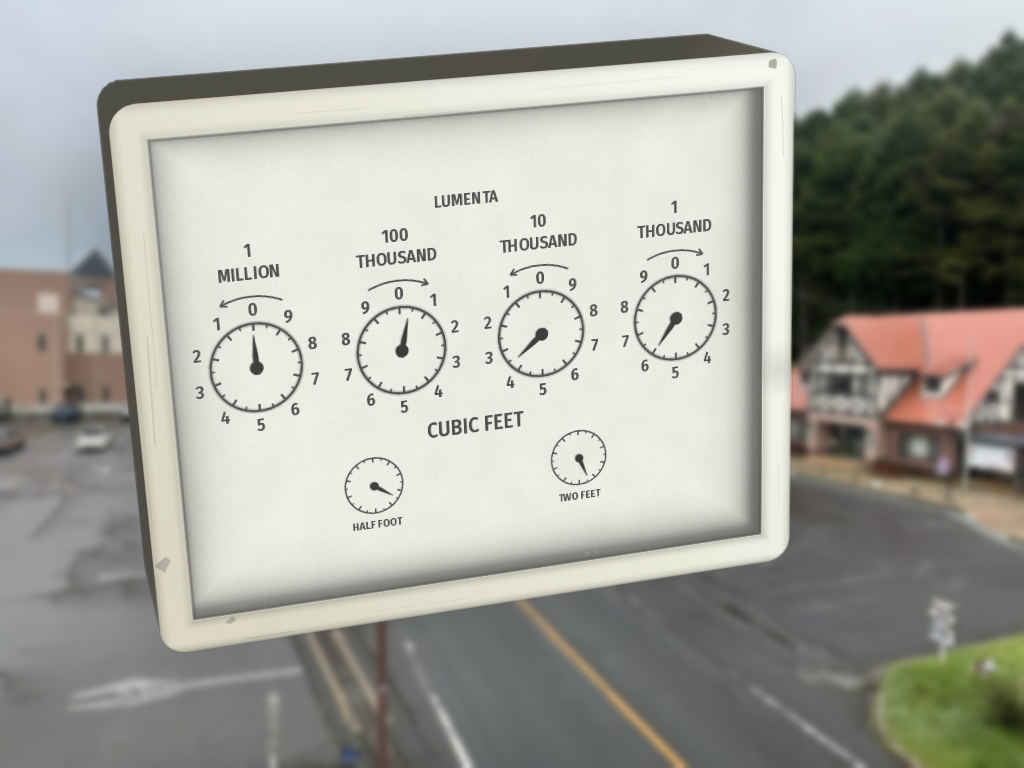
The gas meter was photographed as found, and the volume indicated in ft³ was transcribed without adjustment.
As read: 3600 ft³
